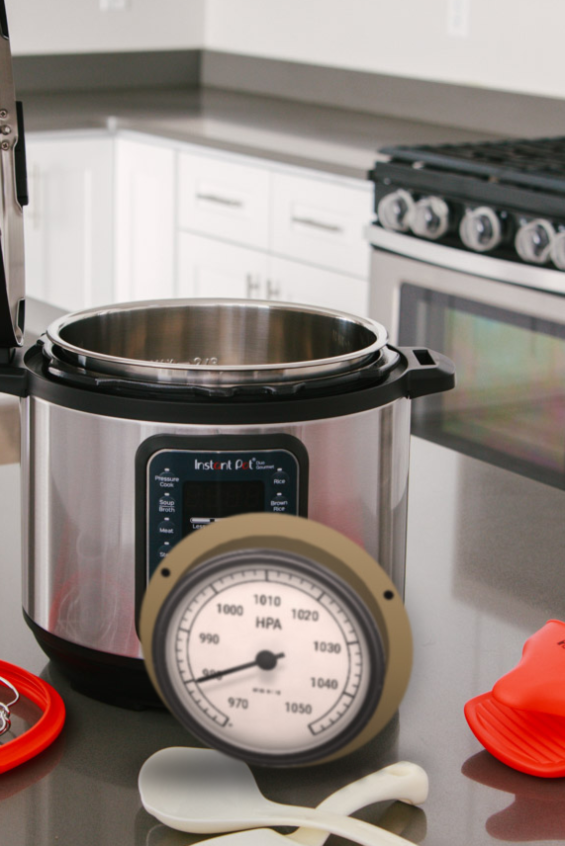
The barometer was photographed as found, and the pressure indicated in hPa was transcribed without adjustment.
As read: 980 hPa
